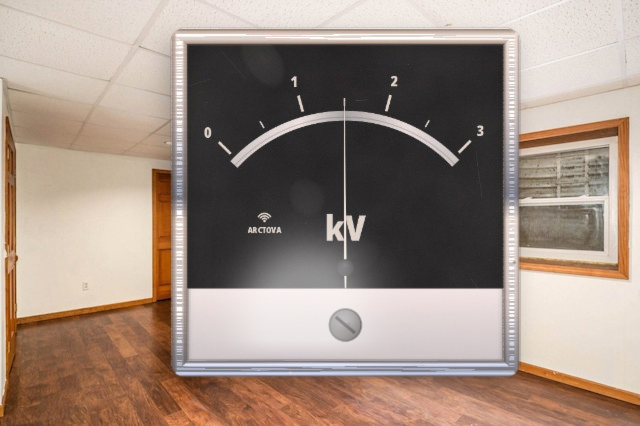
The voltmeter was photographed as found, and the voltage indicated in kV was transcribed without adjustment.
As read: 1.5 kV
